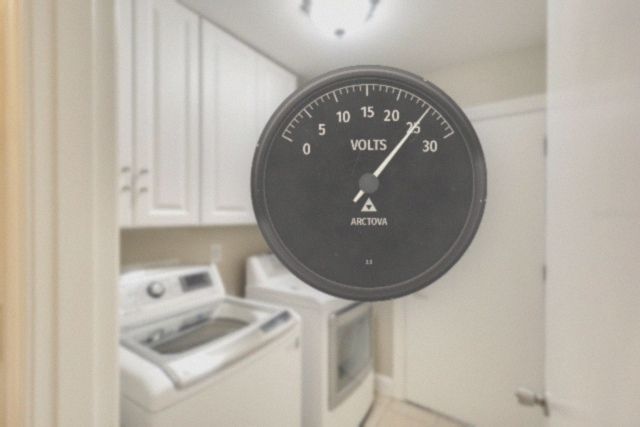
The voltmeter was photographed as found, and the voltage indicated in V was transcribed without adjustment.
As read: 25 V
